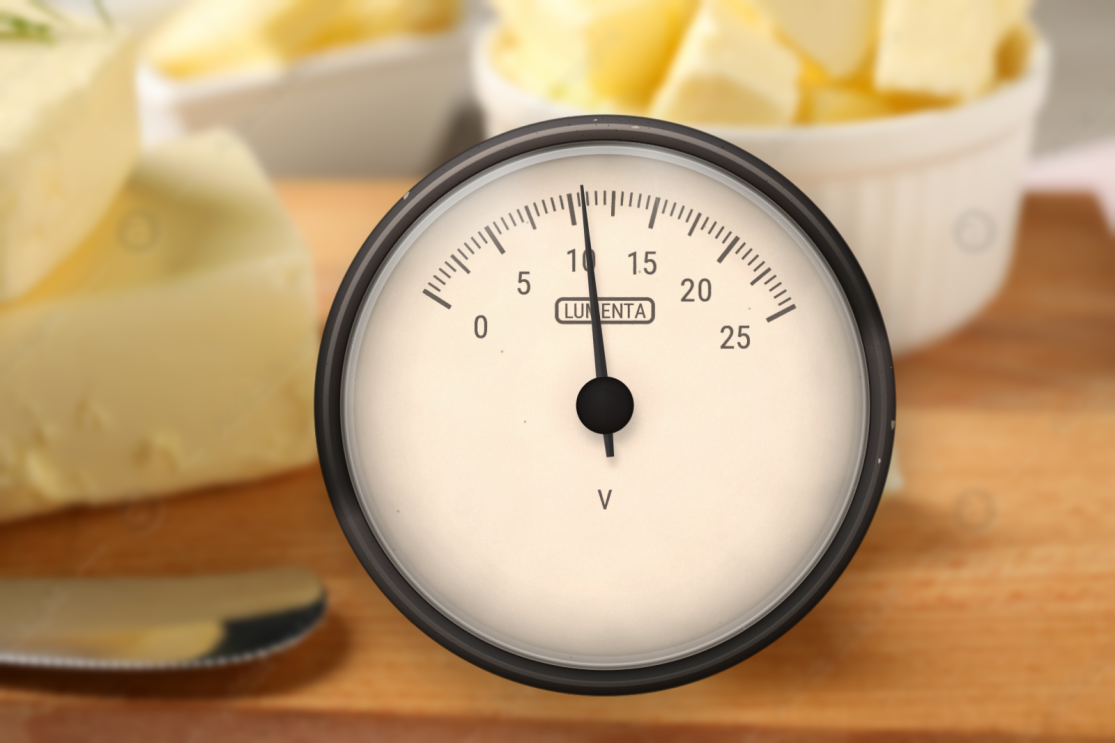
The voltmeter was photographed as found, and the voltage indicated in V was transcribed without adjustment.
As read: 10.75 V
